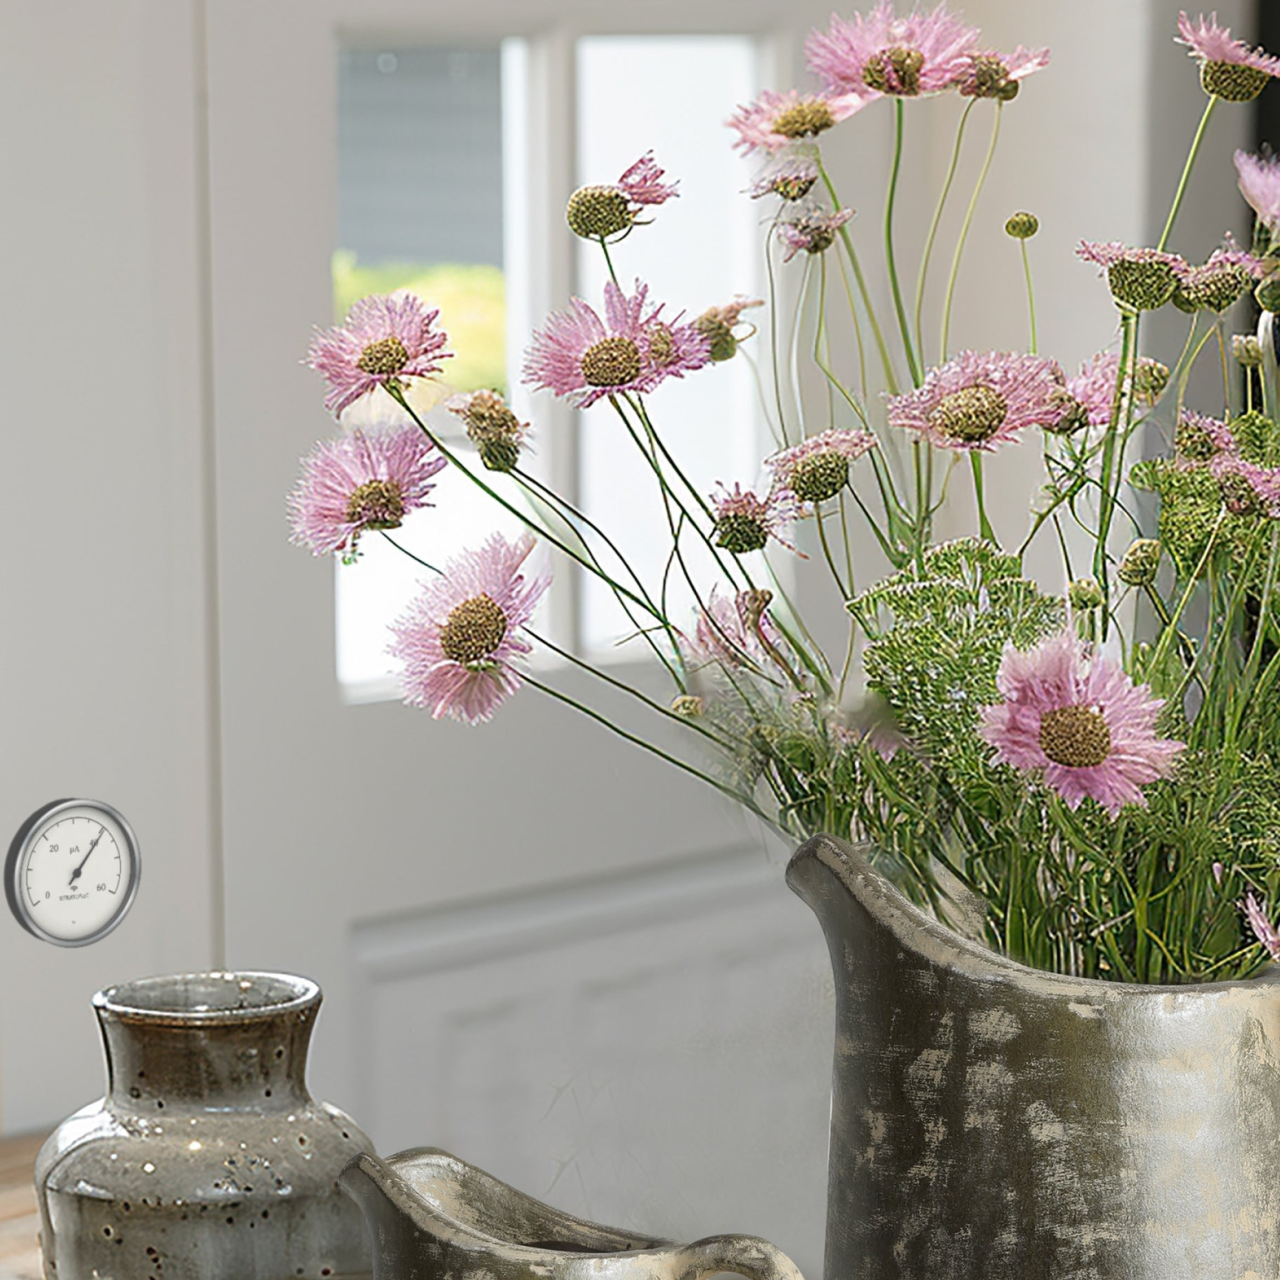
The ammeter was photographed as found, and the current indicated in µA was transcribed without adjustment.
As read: 40 µA
